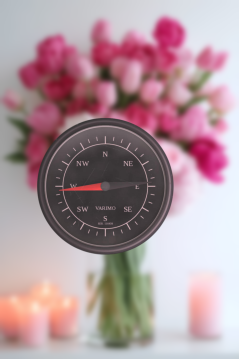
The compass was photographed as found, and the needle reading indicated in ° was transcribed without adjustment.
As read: 265 °
